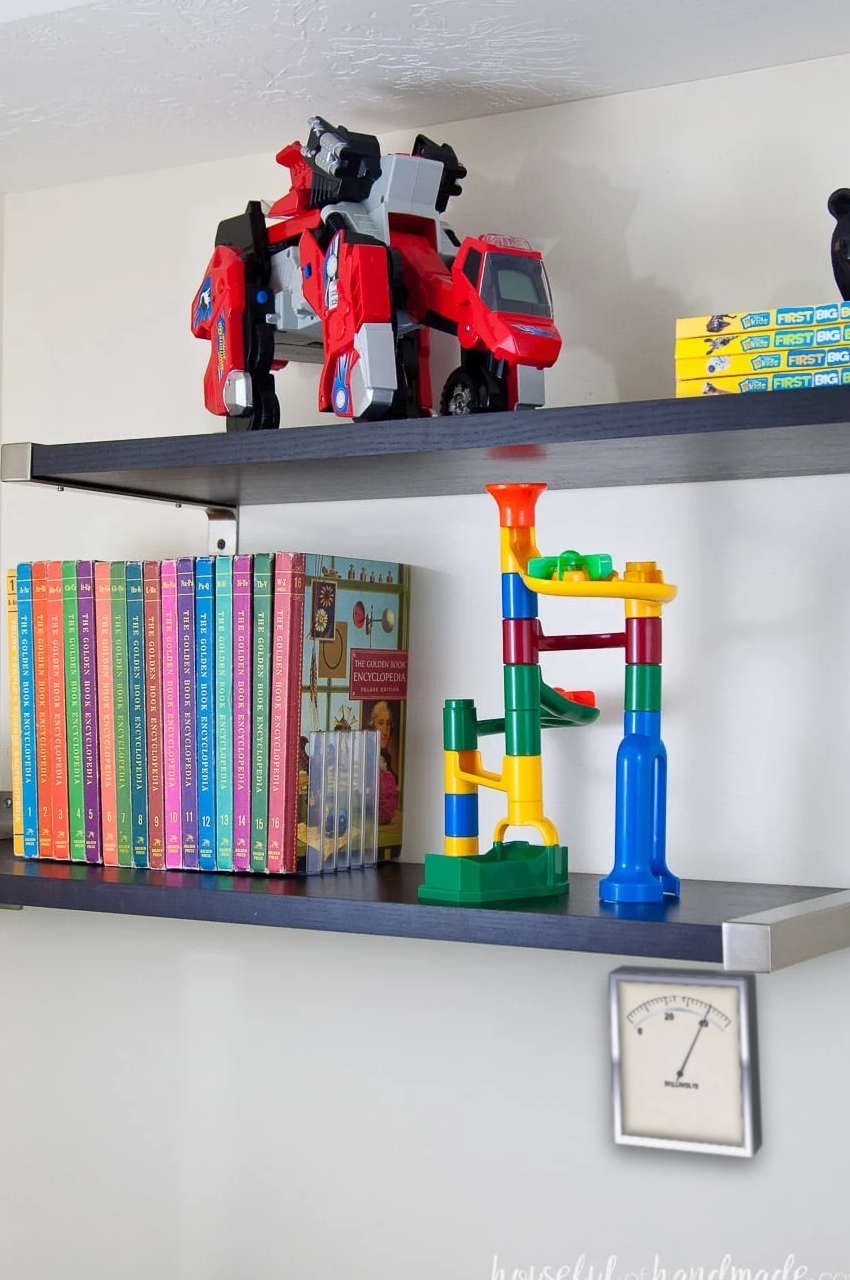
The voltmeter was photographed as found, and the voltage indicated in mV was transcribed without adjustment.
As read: 40 mV
